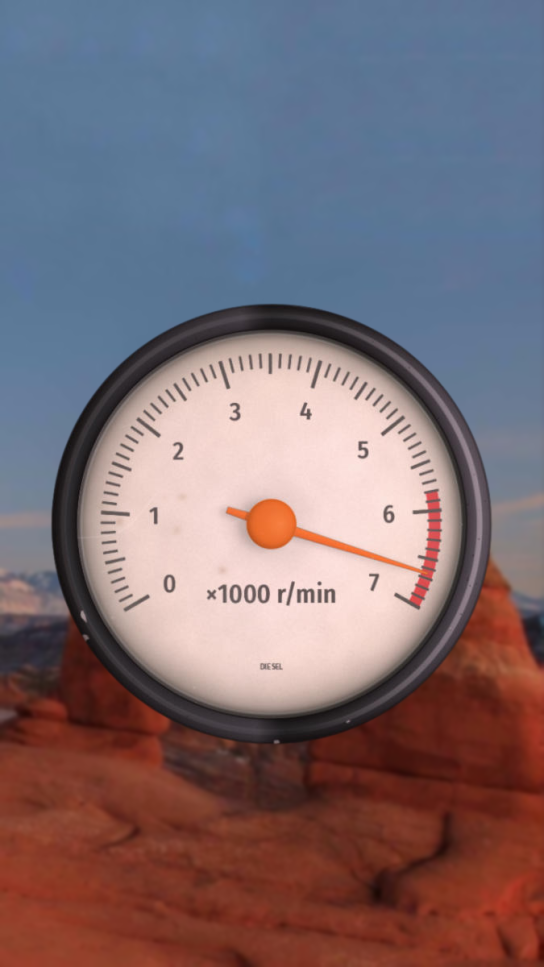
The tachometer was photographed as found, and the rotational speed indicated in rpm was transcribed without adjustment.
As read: 6650 rpm
